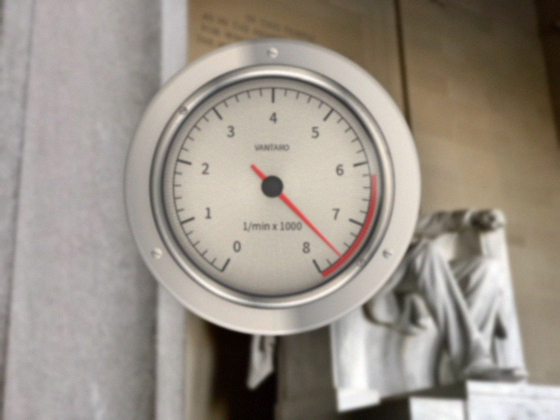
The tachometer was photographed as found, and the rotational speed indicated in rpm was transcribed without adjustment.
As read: 7600 rpm
